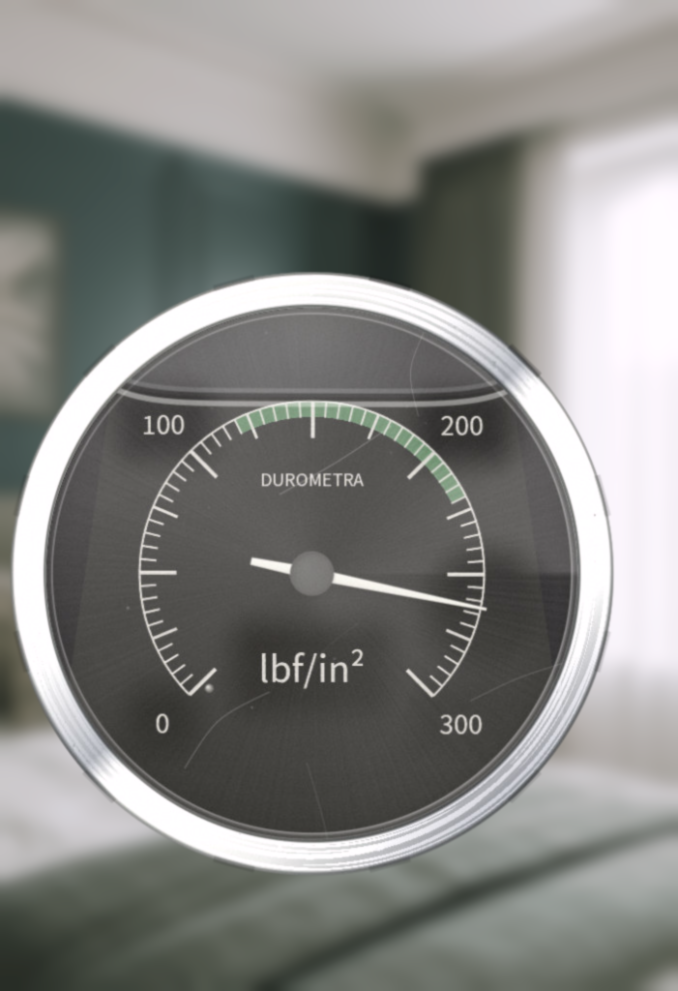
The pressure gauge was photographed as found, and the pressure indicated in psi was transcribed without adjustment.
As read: 262.5 psi
